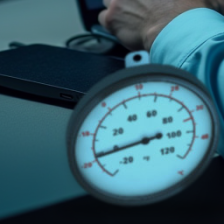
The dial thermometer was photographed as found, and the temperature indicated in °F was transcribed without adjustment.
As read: 0 °F
